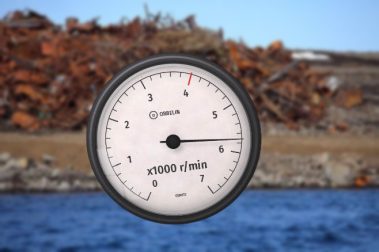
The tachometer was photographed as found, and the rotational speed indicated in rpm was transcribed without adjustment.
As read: 5700 rpm
